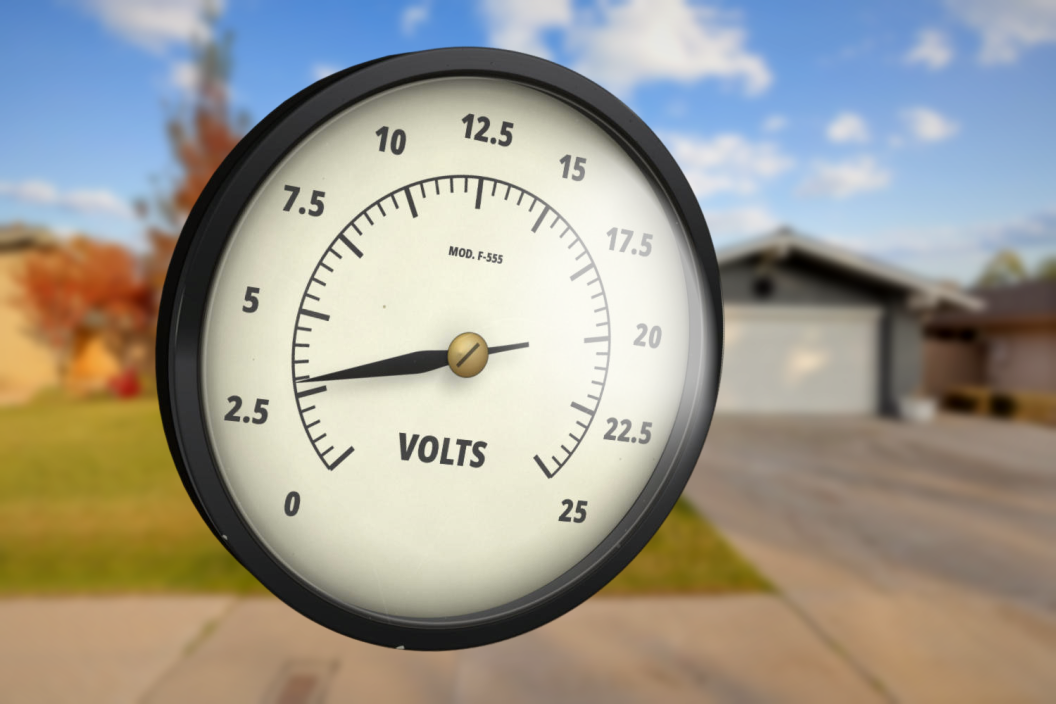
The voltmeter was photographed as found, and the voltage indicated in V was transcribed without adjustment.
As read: 3 V
